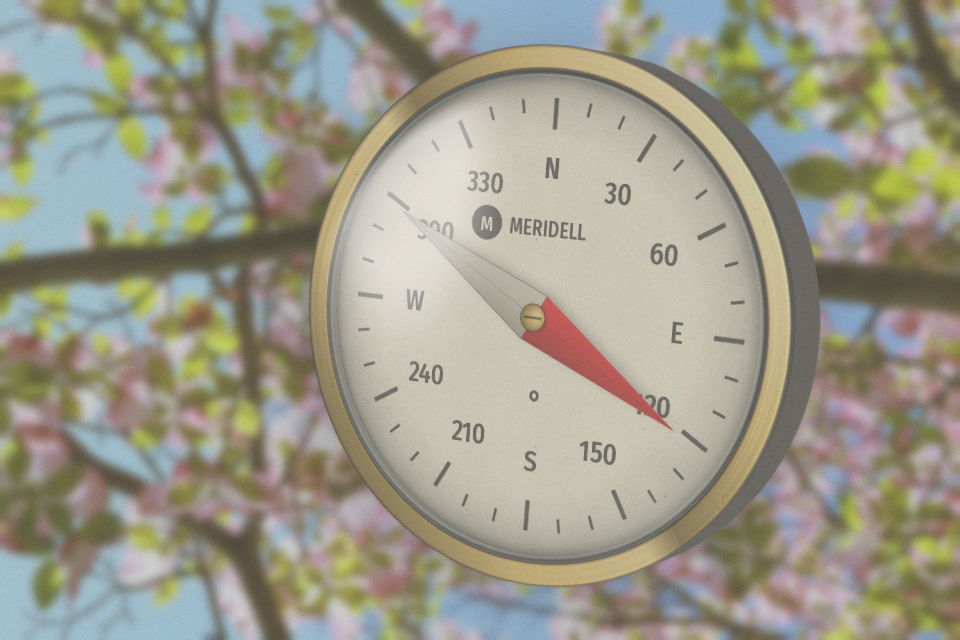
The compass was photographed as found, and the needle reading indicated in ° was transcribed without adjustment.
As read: 120 °
